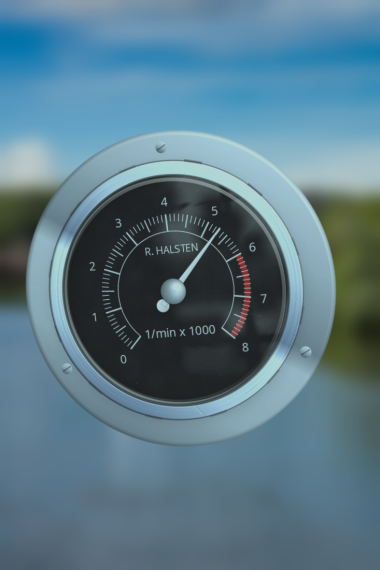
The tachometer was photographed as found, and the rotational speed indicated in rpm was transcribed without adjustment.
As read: 5300 rpm
